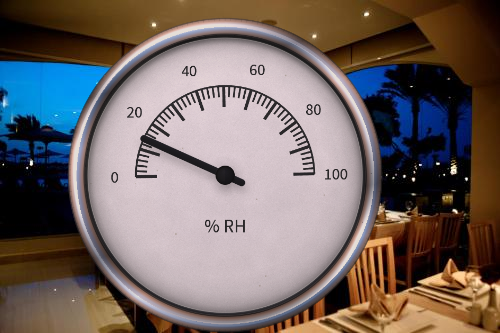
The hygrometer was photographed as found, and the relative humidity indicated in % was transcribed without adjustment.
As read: 14 %
